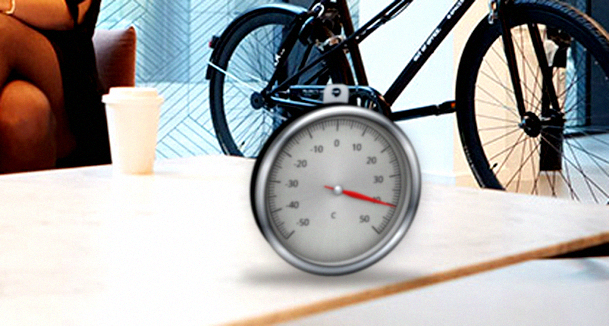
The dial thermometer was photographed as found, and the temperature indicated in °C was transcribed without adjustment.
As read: 40 °C
